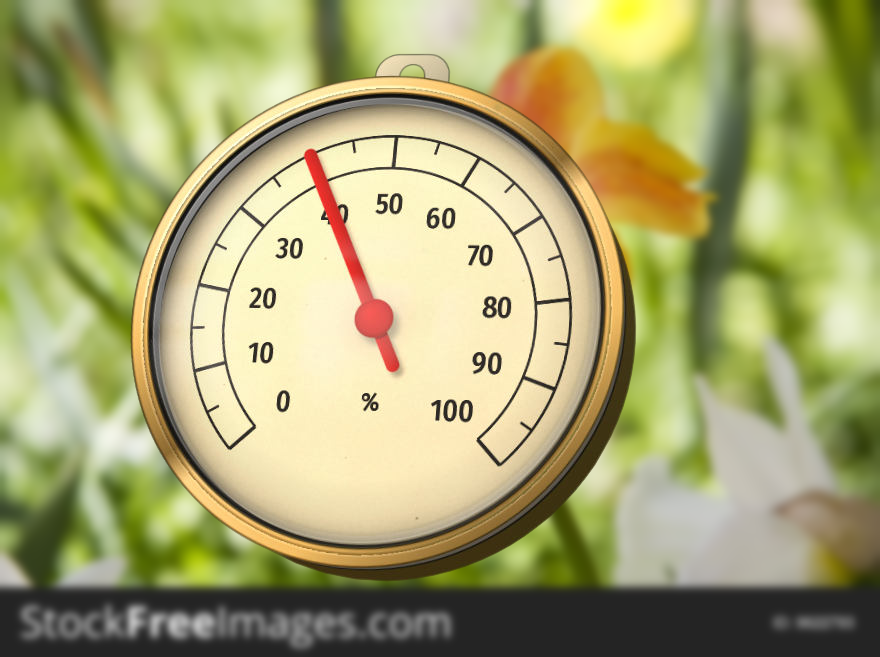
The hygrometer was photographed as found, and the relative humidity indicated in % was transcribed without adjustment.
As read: 40 %
